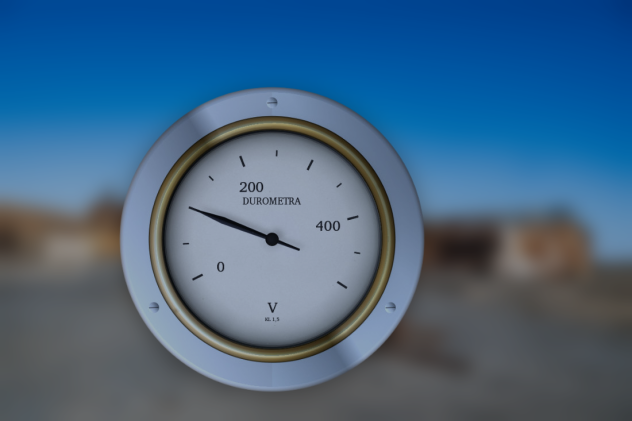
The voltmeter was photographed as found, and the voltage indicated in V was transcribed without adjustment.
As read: 100 V
